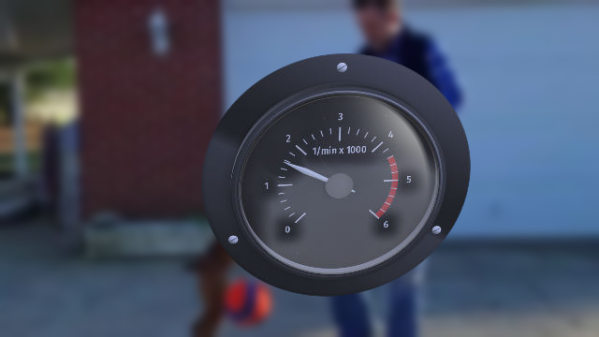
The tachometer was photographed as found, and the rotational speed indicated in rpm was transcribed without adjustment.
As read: 1600 rpm
